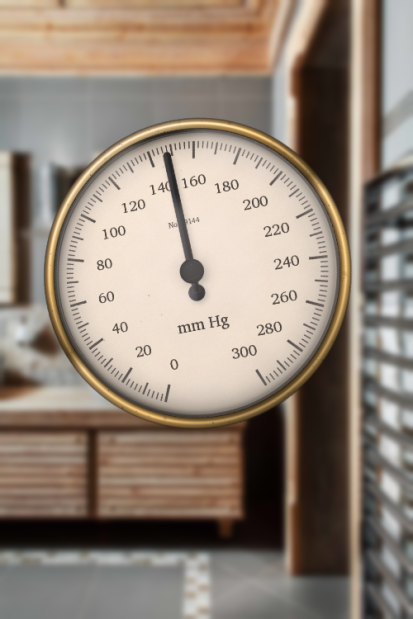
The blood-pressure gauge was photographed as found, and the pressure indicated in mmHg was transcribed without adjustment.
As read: 148 mmHg
